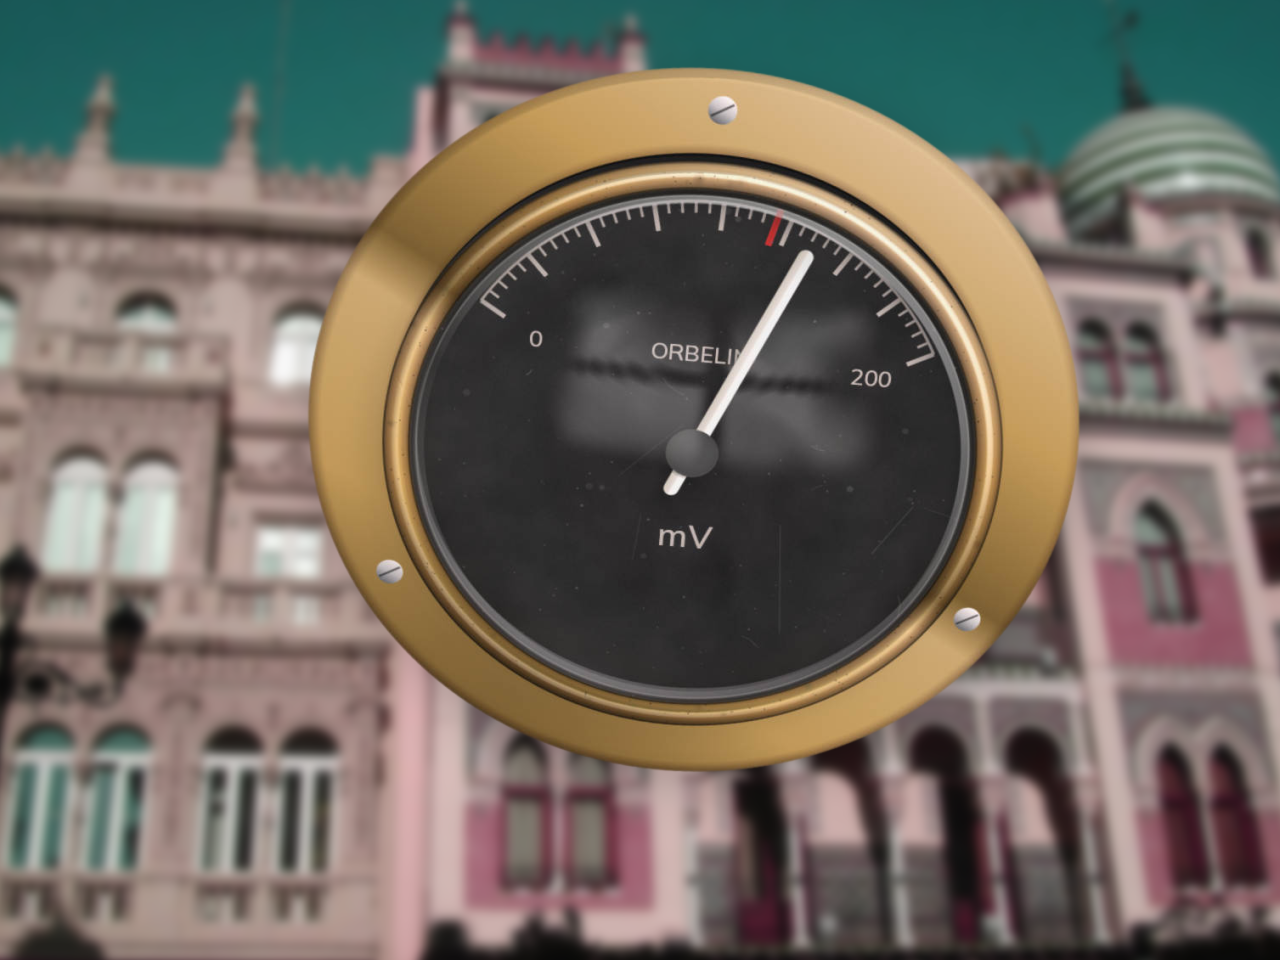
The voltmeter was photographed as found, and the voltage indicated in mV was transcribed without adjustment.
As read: 135 mV
